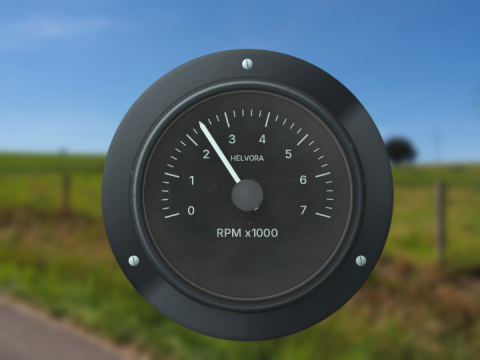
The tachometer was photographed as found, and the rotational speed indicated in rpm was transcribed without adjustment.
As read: 2400 rpm
